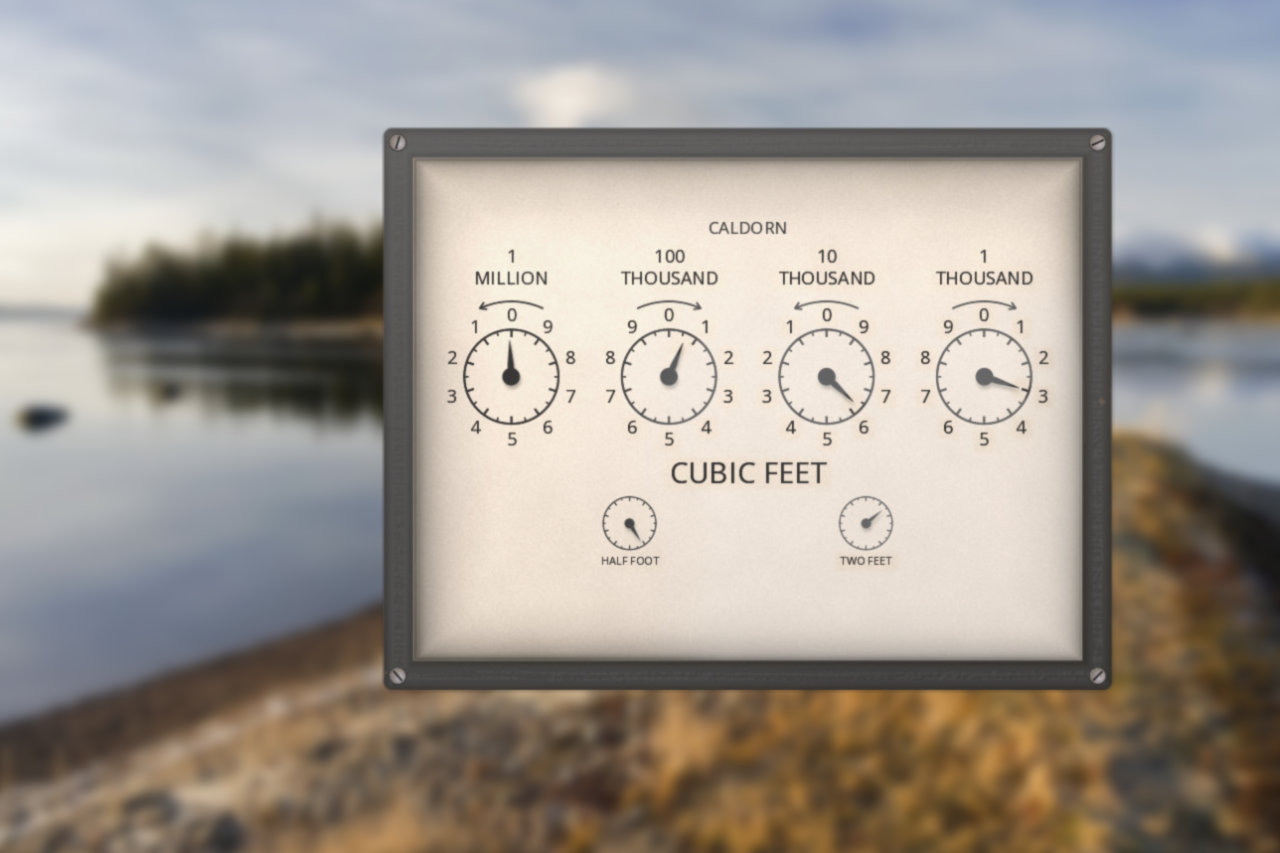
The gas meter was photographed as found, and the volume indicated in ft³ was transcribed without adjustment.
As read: 6300 ft³
